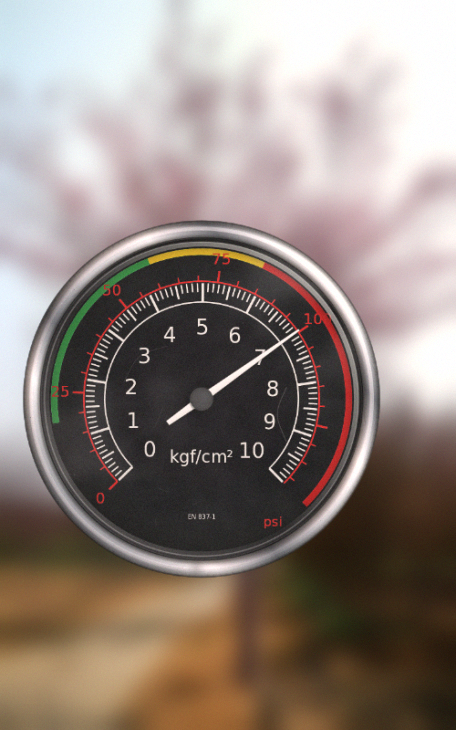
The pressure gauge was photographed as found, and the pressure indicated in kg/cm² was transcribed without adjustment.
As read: 7 kg/cm²
